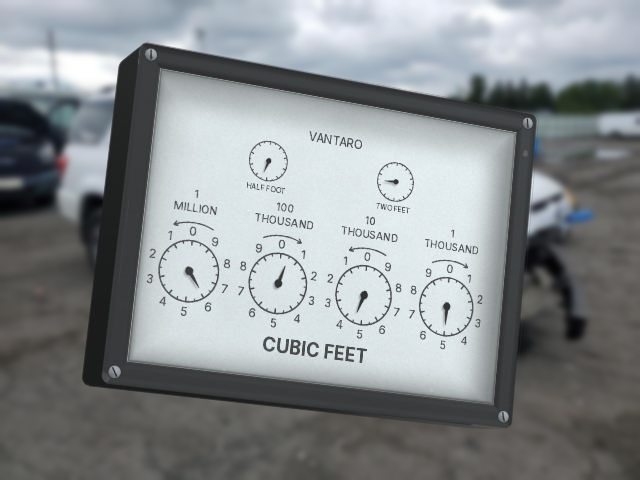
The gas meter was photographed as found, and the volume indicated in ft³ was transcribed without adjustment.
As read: 604500 ft³
